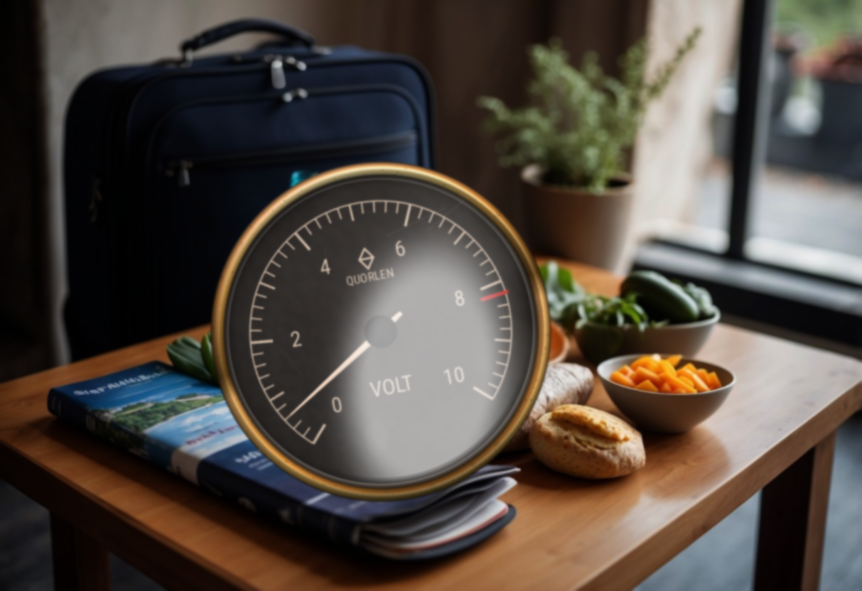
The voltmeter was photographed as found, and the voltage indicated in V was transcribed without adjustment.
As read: 0.6 V
